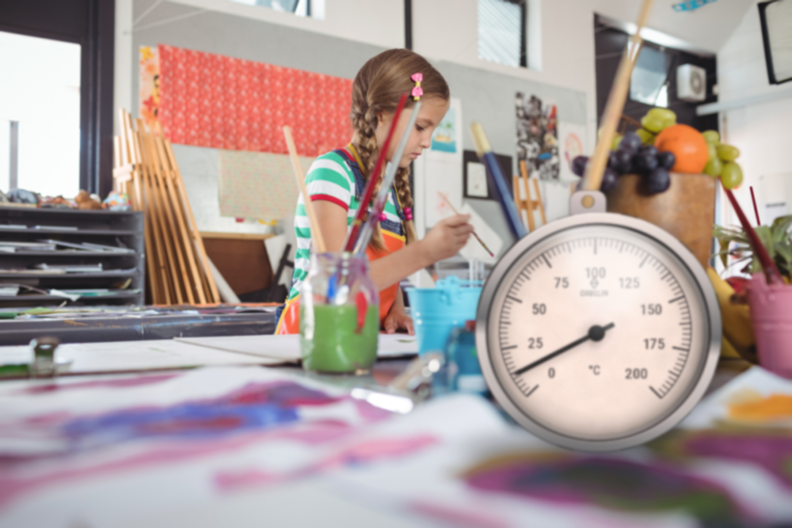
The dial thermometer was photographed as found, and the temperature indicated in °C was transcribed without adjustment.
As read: 12.5 °C
